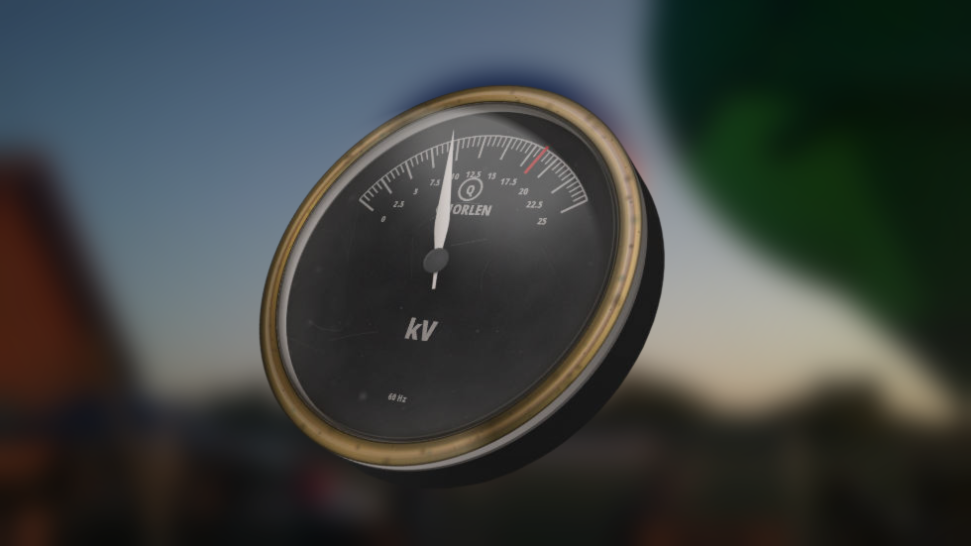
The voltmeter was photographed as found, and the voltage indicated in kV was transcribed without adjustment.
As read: 10 kV
